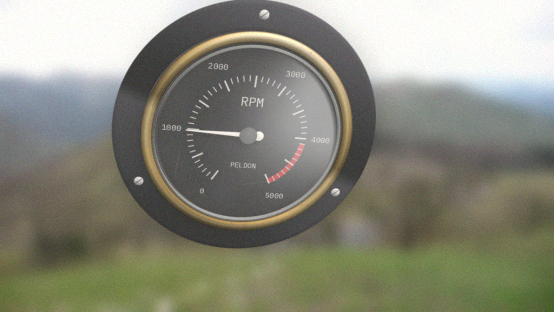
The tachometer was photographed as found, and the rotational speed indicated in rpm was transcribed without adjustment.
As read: 1000 rpm
